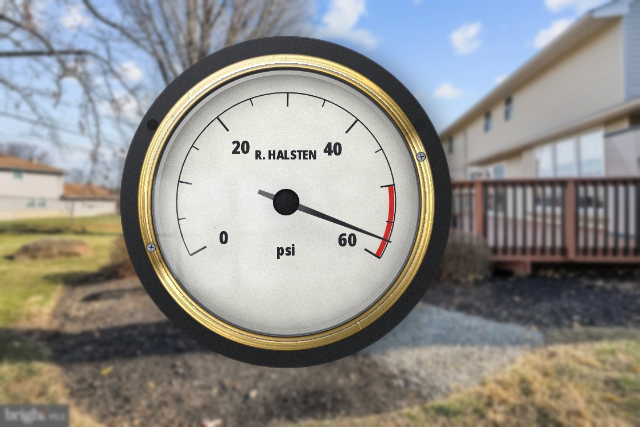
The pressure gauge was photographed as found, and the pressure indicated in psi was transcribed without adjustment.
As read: 57.5 psi
